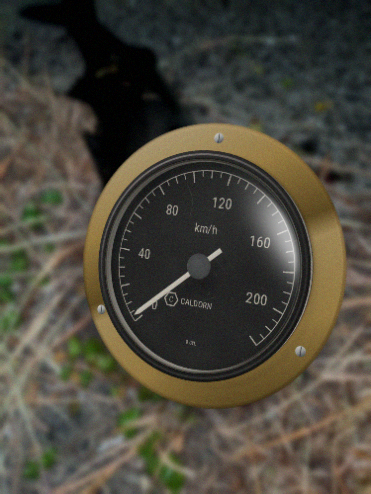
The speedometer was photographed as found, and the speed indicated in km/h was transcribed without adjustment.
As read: 2.5 km/h
